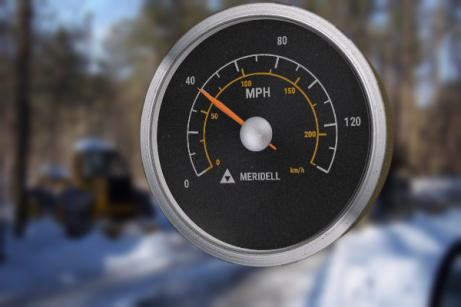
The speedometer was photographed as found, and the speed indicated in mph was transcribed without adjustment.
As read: 40 mph
